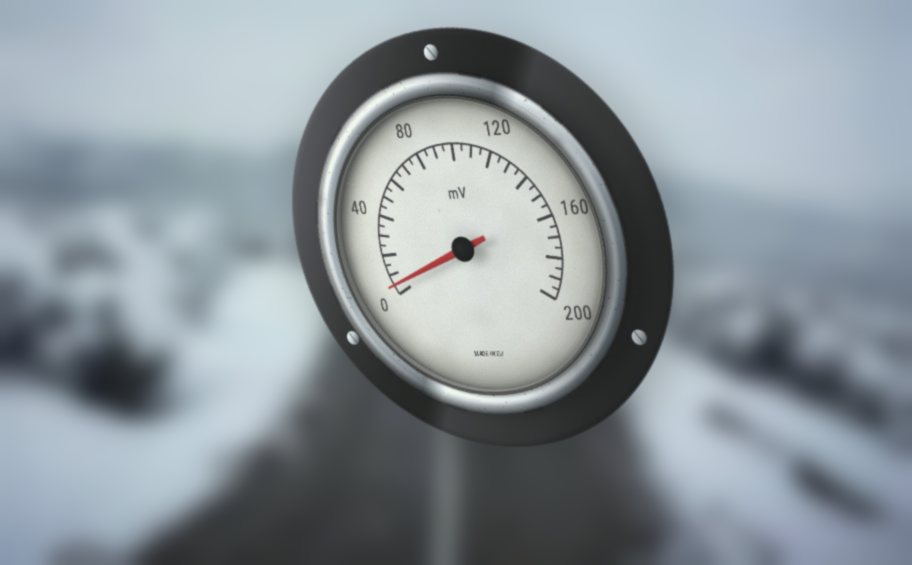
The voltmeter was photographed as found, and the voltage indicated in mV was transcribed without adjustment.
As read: 5 mV
